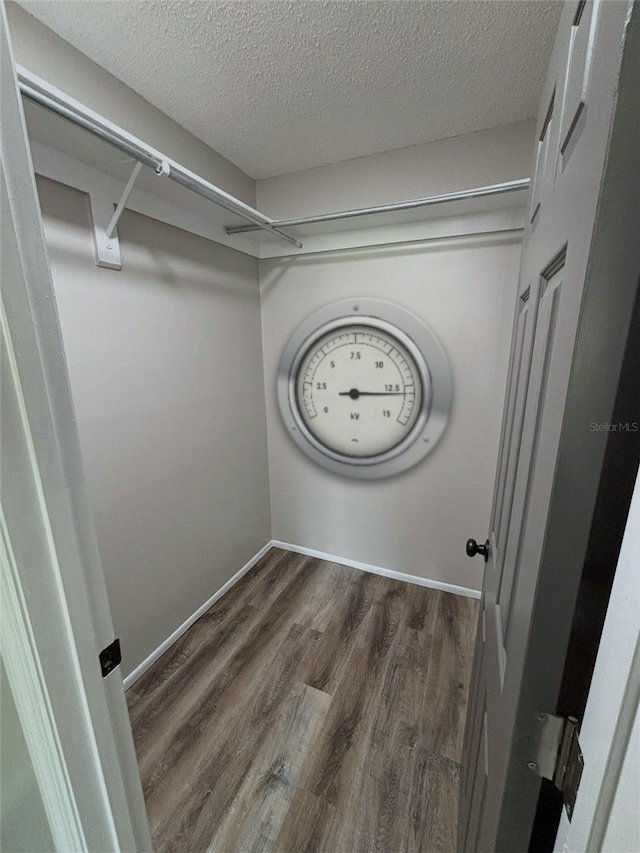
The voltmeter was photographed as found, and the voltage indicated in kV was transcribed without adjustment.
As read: 13 kV
